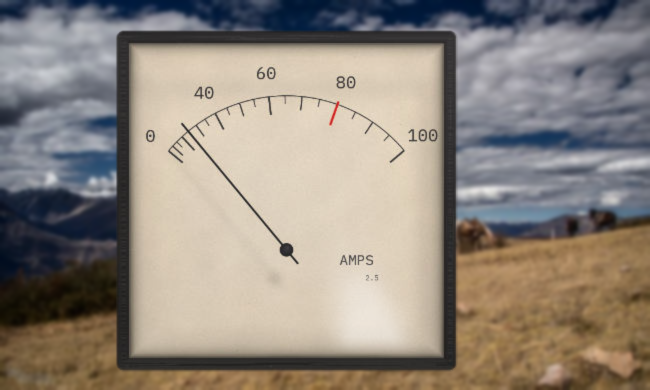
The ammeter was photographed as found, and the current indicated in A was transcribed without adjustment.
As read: 25 A
